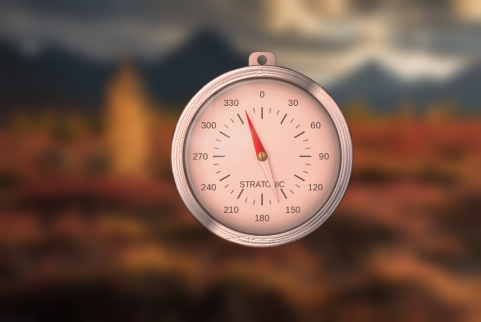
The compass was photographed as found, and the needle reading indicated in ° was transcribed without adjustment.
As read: 340 °
